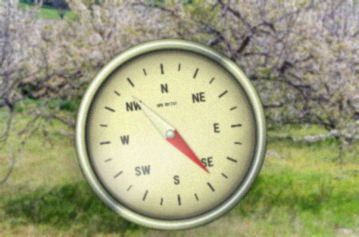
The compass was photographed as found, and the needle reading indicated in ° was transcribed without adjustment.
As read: 142.5 °
